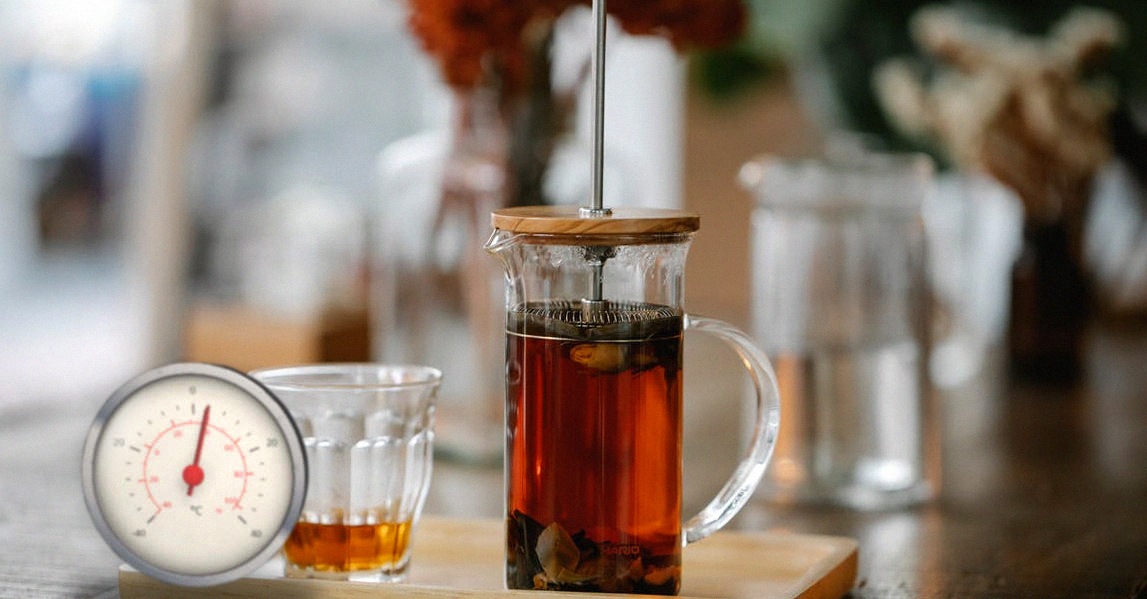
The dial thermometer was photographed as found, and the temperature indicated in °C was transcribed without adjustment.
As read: 4 °C
